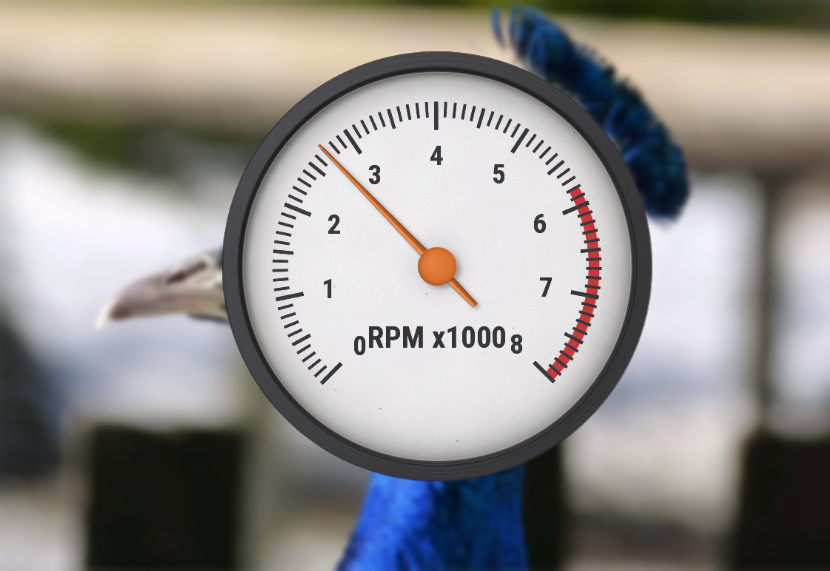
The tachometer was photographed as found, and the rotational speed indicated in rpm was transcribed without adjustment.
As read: 2700 rpm
